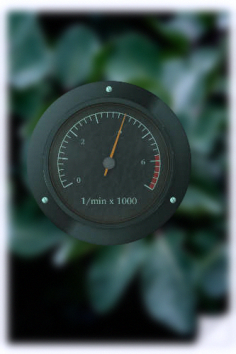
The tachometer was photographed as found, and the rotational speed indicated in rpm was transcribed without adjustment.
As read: 4000 rpm
